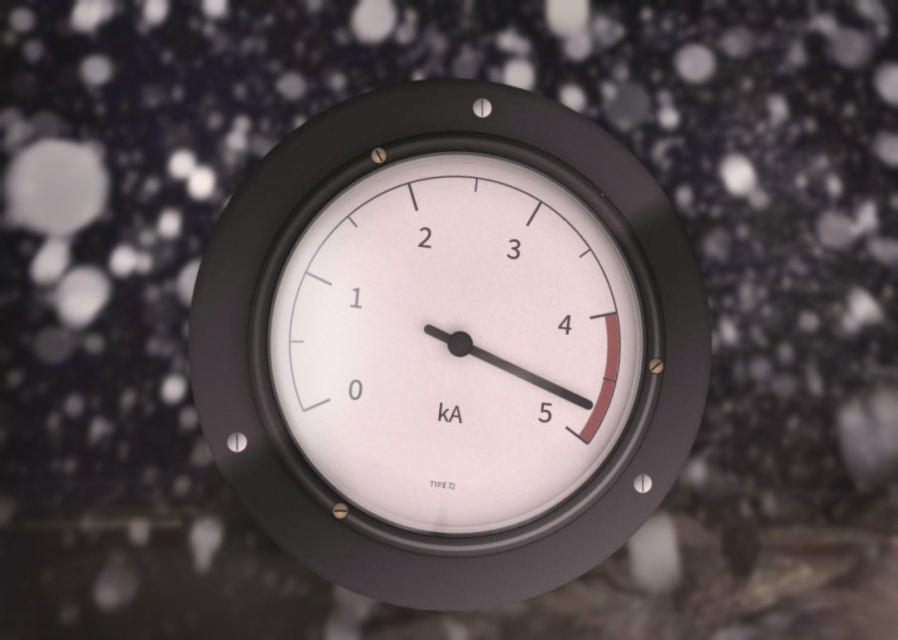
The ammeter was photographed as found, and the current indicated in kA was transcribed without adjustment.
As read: 4.75 kA
